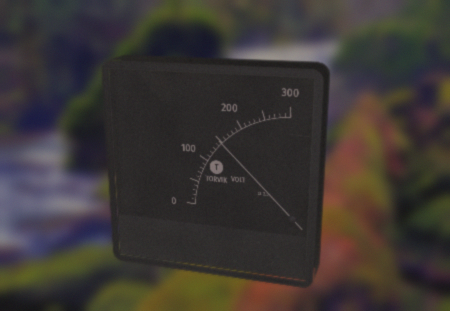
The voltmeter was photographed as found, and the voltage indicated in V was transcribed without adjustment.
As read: 150 V
